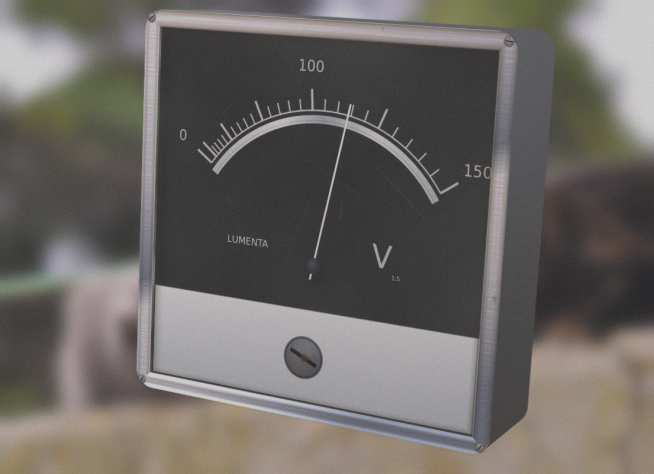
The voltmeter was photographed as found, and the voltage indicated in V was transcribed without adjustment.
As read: 115 V
